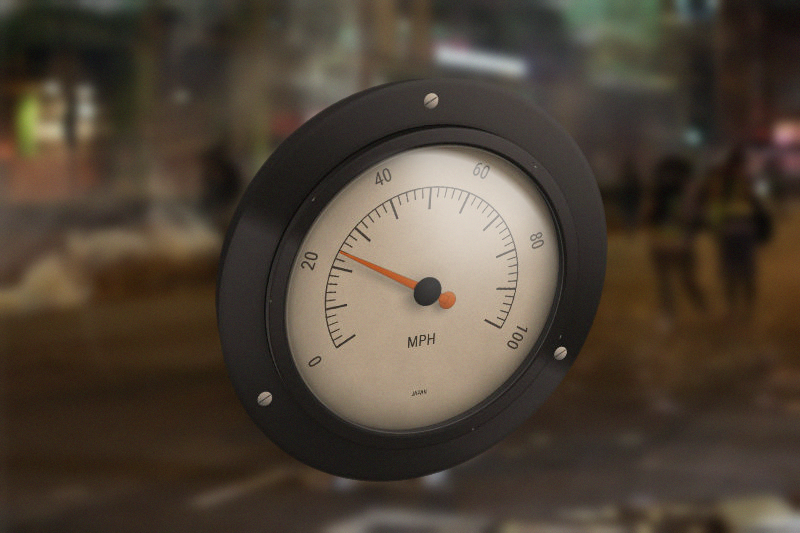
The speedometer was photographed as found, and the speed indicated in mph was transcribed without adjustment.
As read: 24 mph
